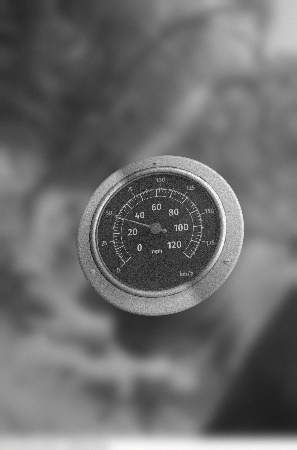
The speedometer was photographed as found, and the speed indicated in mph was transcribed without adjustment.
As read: 30 mph
